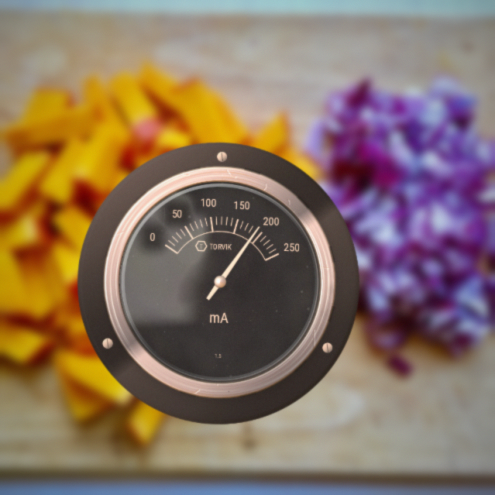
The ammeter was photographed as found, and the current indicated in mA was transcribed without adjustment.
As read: 190 mA
